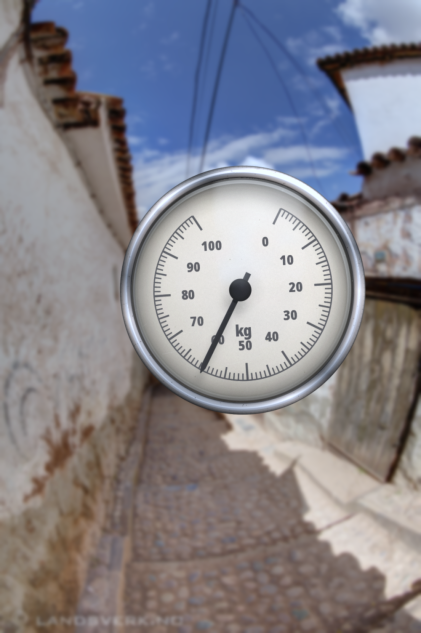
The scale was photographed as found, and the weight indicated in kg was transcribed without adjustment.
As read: 60 kg
